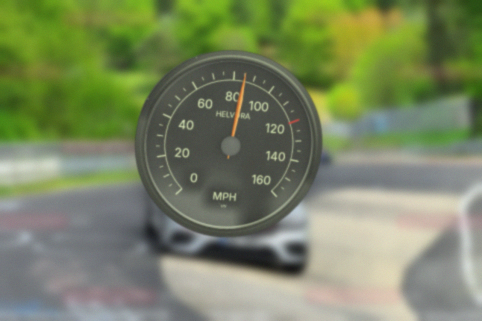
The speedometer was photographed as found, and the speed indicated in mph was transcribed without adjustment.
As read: 85 mph
